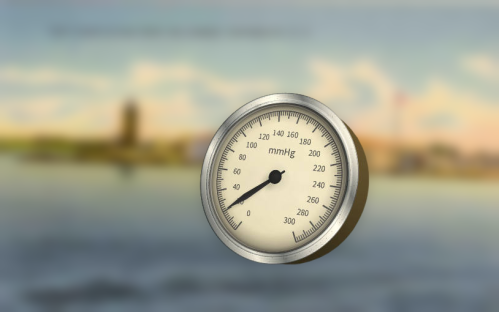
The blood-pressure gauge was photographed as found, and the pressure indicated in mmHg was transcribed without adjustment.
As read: 20 mmHg
